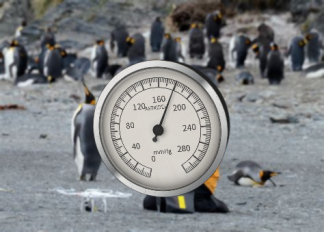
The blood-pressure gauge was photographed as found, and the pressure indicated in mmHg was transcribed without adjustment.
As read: 180 mmHg
